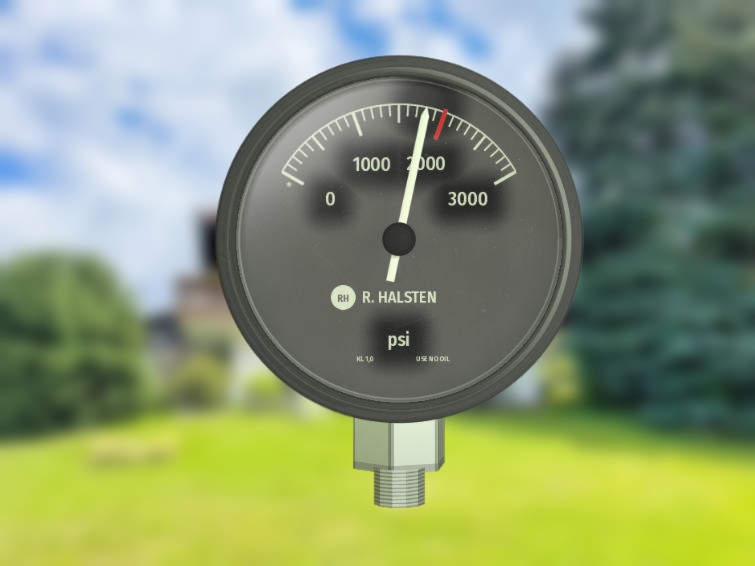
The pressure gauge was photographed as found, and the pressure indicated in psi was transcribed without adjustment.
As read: 1800 psi
